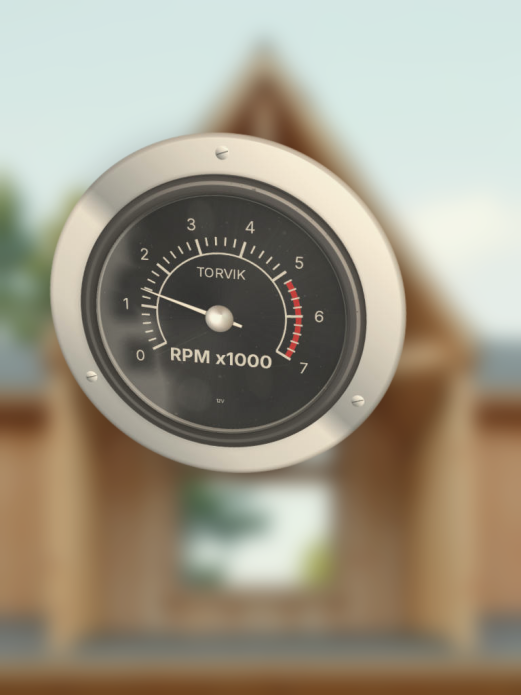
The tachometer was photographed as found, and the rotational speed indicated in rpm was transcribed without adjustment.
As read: 1400 rpm
